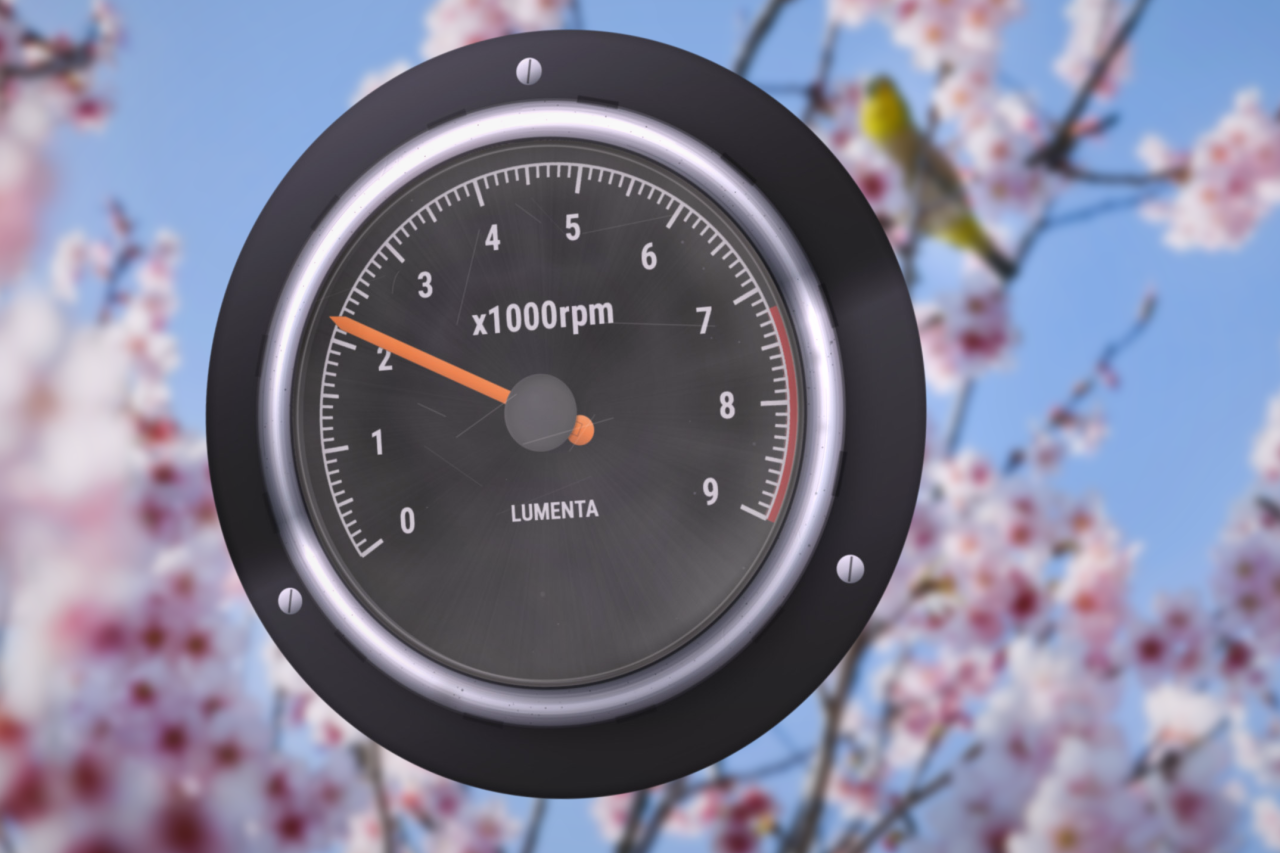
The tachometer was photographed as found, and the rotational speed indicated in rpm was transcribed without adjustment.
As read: 2200 rpm
